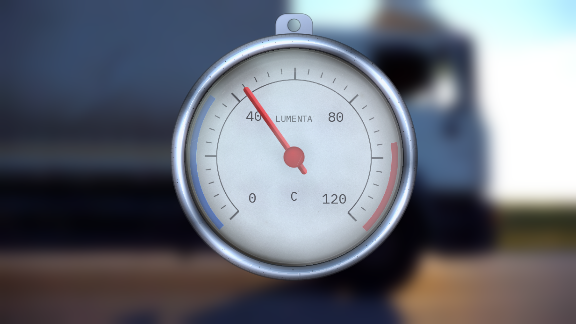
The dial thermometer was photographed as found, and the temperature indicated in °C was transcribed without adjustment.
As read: 44 °C
